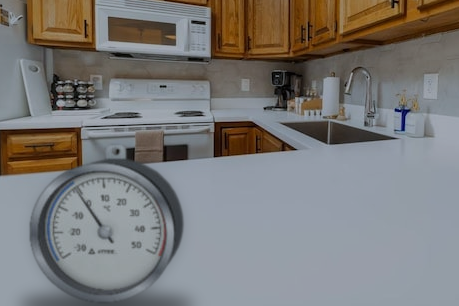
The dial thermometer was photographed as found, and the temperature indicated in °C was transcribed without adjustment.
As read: 0 °C
